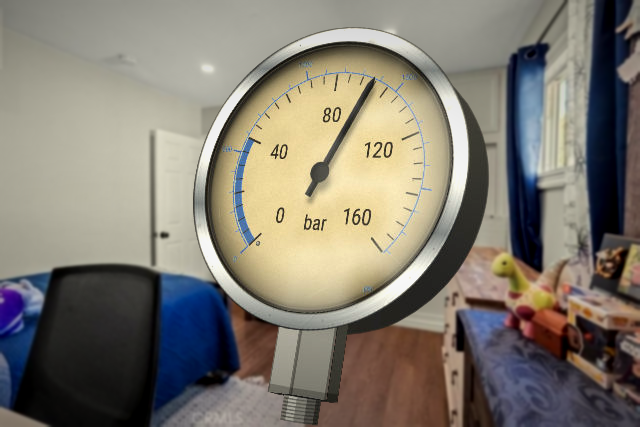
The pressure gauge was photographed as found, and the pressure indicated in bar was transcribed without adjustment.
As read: 95 bar
